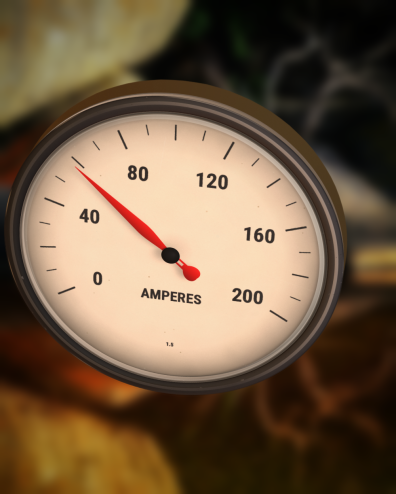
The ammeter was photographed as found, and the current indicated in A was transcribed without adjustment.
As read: 60 A
